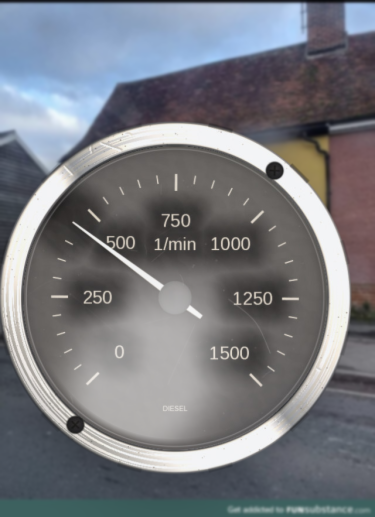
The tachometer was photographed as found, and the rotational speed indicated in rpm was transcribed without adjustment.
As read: 450 rpm
